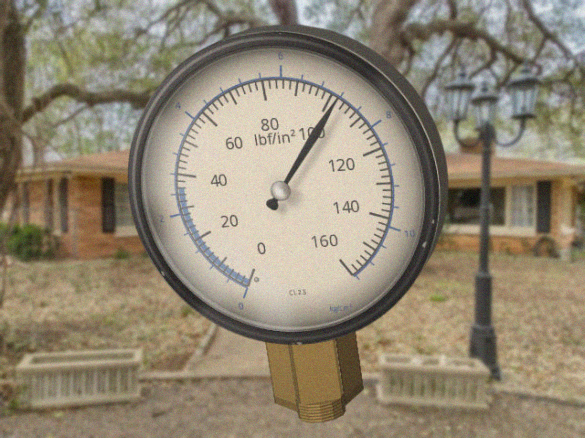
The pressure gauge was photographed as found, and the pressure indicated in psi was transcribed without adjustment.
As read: 102 psi
